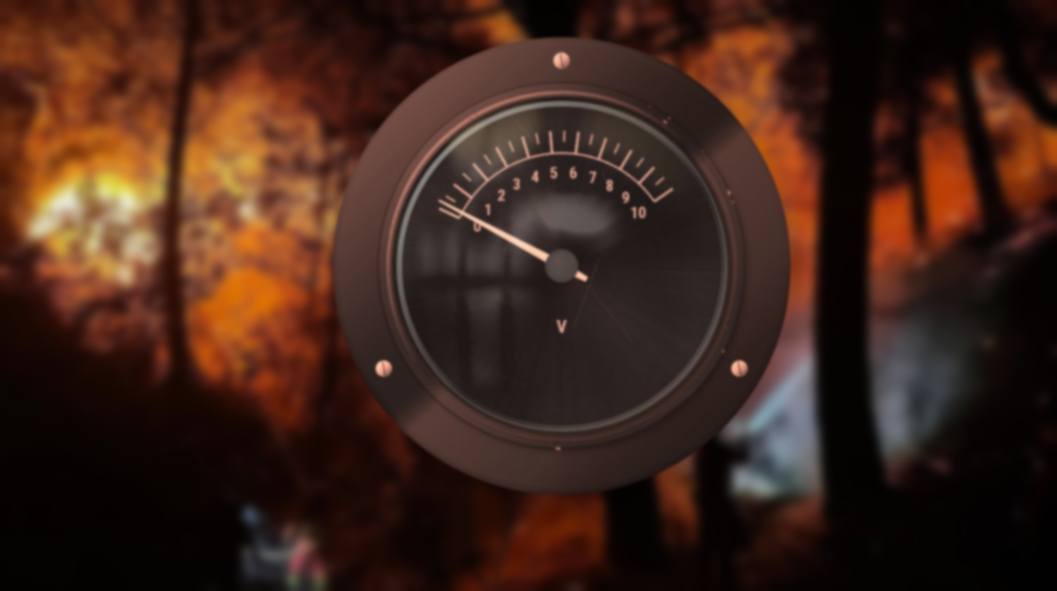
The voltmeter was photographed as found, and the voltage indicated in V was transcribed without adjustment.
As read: 0.25 V
